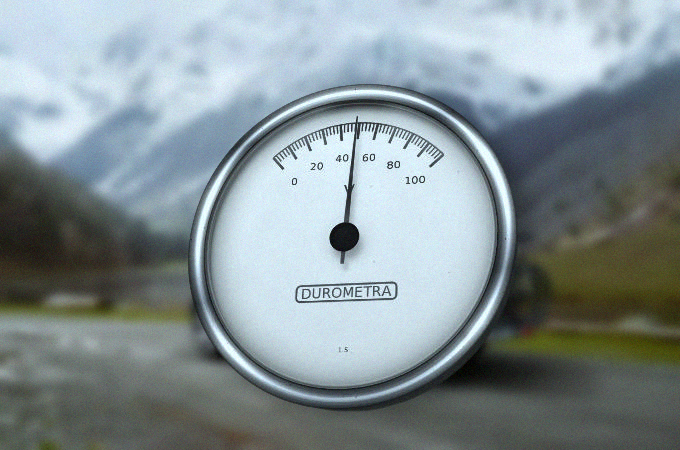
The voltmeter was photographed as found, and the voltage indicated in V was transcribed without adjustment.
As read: 50 V
